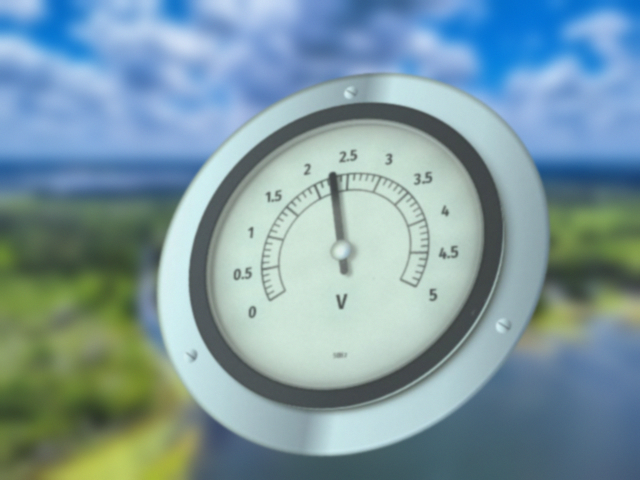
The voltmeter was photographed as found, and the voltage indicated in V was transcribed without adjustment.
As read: 2.3 V
